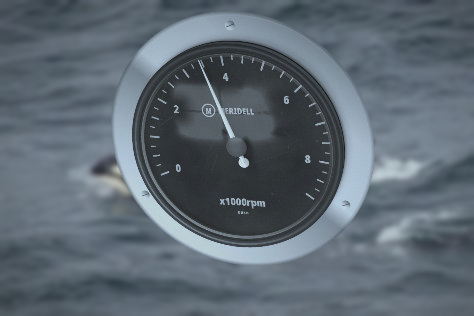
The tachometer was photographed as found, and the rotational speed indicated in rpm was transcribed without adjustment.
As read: 3500 rpm
